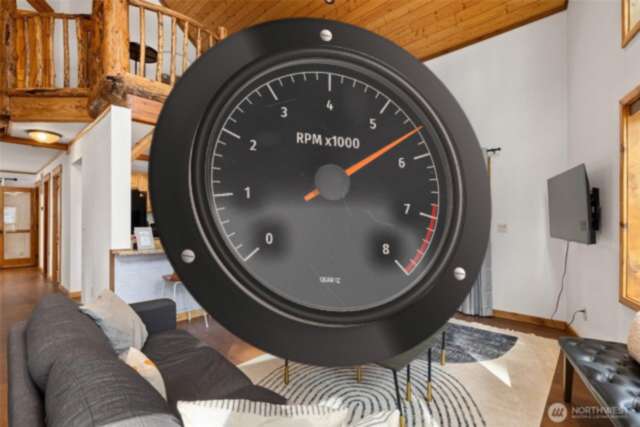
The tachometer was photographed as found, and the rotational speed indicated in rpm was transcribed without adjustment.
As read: 5600 rpm
